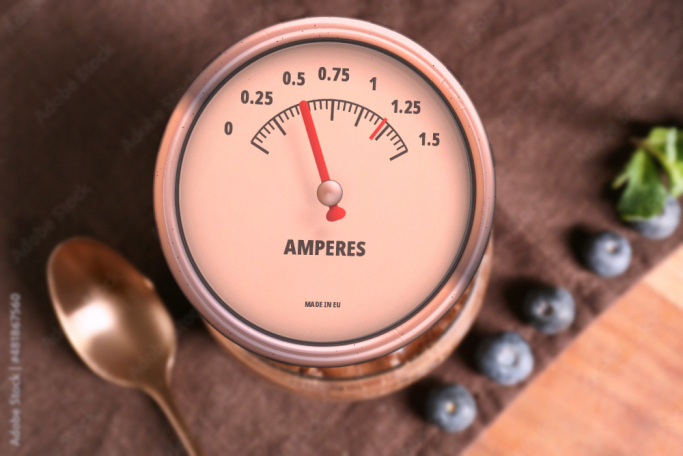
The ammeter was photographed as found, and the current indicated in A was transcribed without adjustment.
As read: 0.5 A
